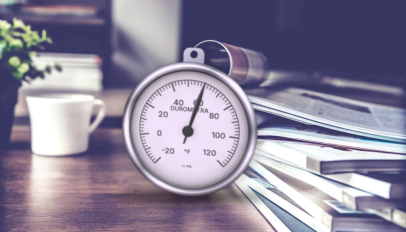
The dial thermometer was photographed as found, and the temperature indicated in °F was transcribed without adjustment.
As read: 60 °F
